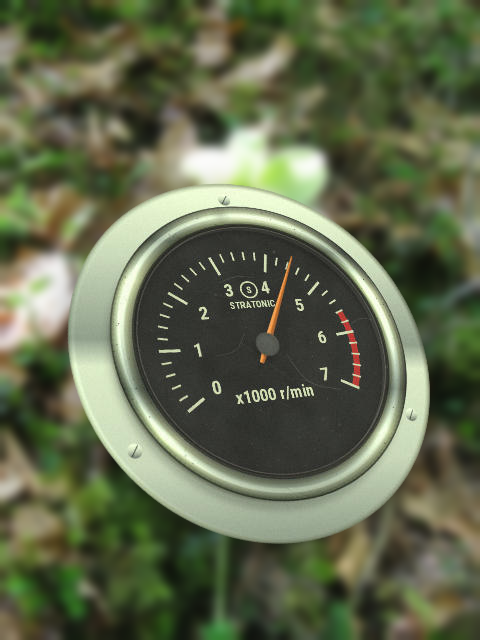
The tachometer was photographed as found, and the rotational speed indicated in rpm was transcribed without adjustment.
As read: 4400 rpm
